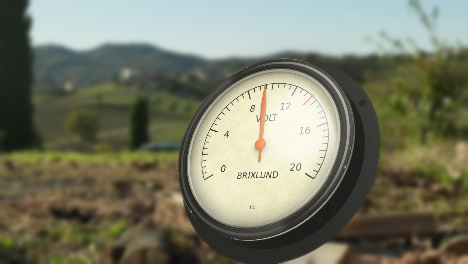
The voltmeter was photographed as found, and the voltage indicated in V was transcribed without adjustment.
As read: 9.5 V
